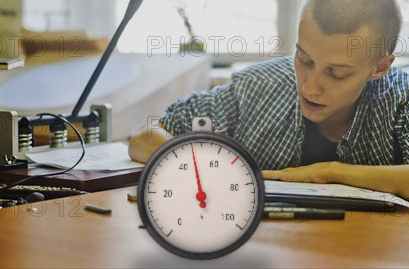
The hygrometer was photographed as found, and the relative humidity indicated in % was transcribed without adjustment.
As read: 48 %
